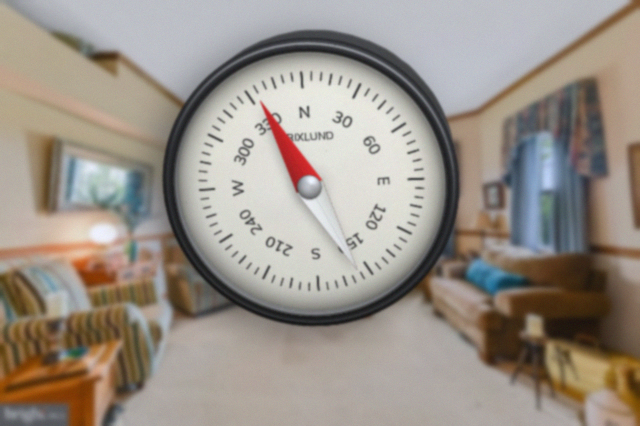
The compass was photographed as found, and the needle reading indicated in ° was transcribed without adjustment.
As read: 335 °
